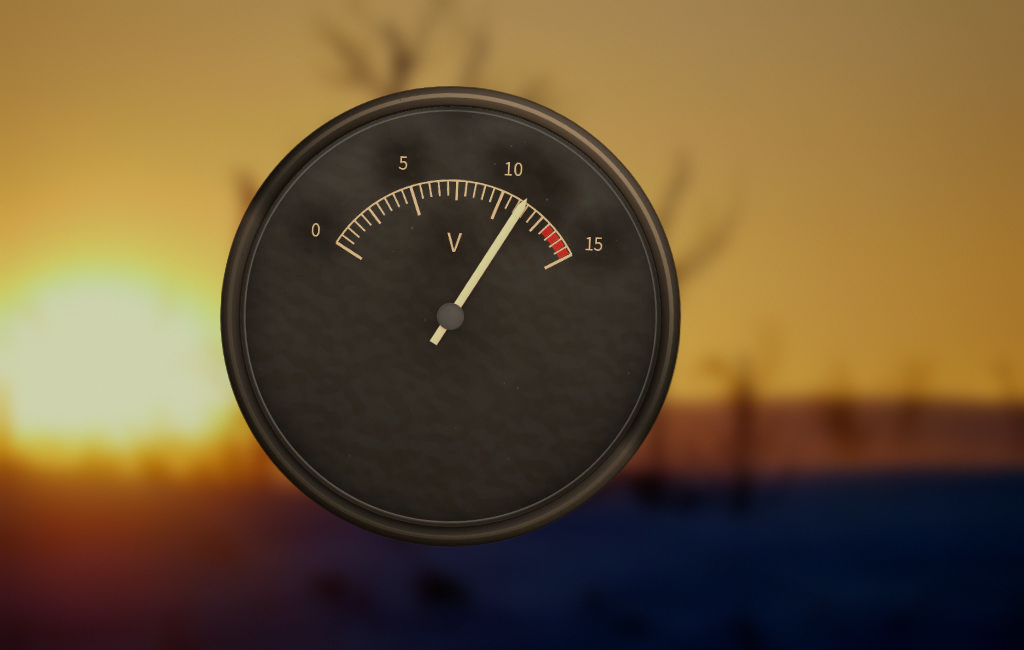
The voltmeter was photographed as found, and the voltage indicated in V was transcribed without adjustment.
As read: 11.25 V
